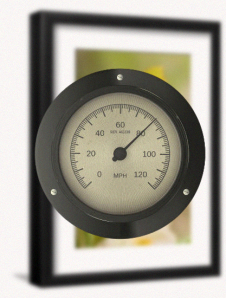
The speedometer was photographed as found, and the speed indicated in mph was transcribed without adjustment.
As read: 80 mph
